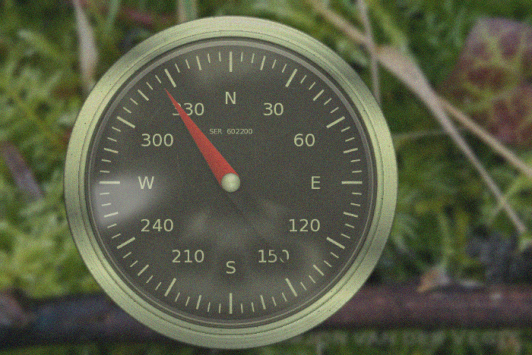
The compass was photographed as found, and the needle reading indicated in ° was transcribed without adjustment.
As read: 325 °
